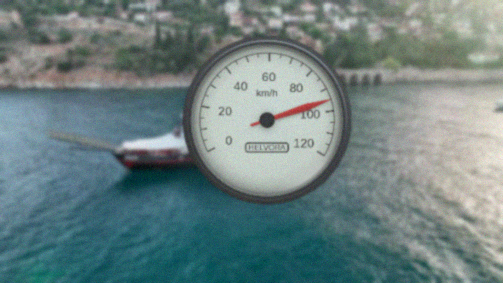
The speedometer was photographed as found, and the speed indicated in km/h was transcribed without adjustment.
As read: 95 km/h
